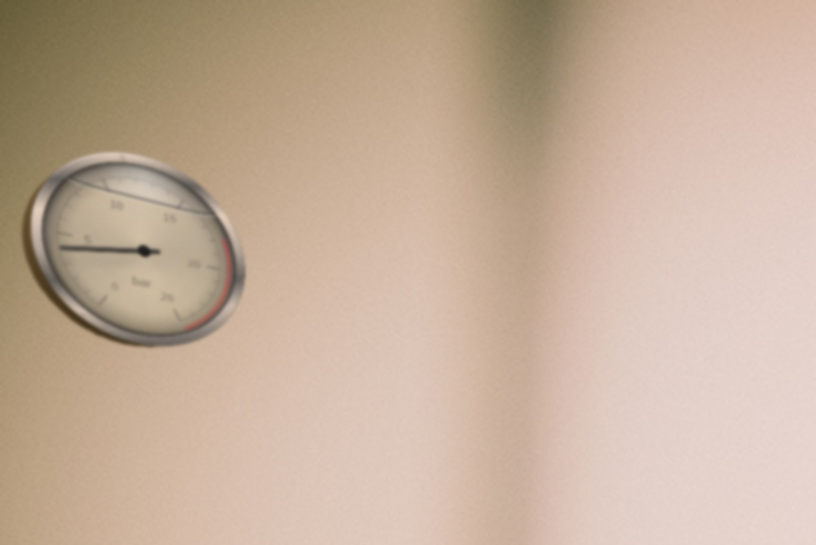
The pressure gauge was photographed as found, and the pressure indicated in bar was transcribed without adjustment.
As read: 4 bar
